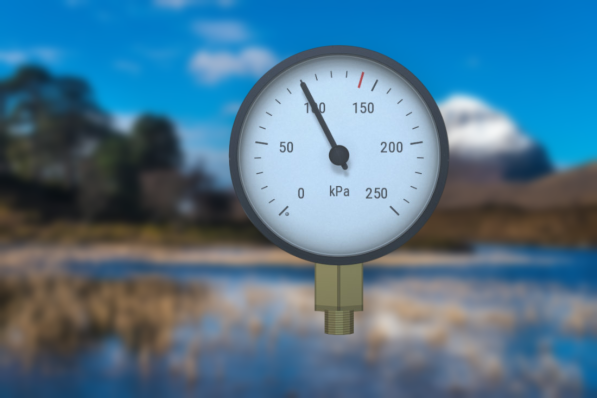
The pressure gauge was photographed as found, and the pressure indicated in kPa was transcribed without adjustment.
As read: 100 kPa
